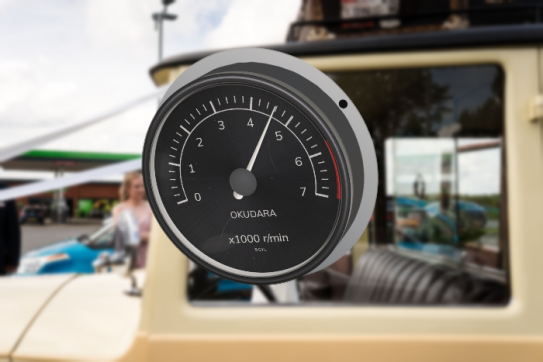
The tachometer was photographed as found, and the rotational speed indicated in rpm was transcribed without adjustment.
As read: 4600 rpm
